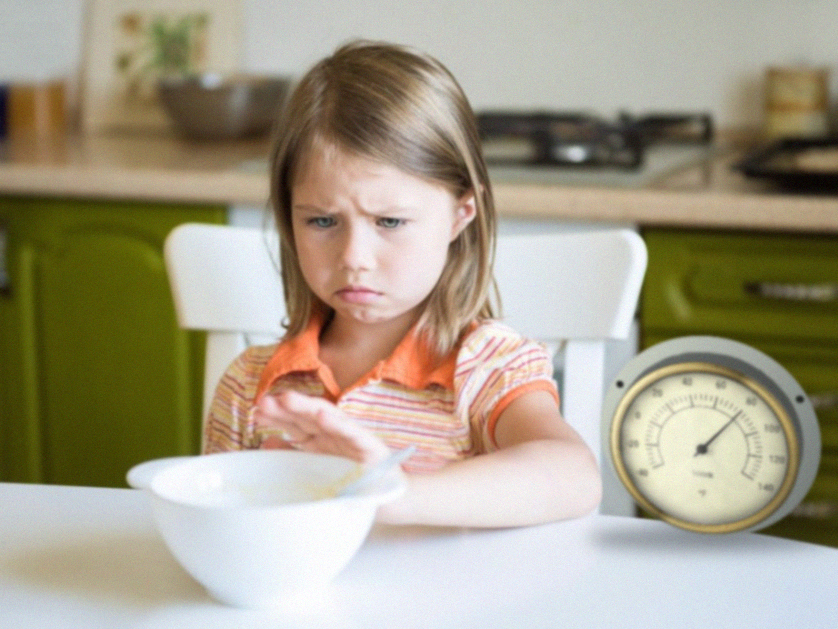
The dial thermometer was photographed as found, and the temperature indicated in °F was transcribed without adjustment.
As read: 80 °F
